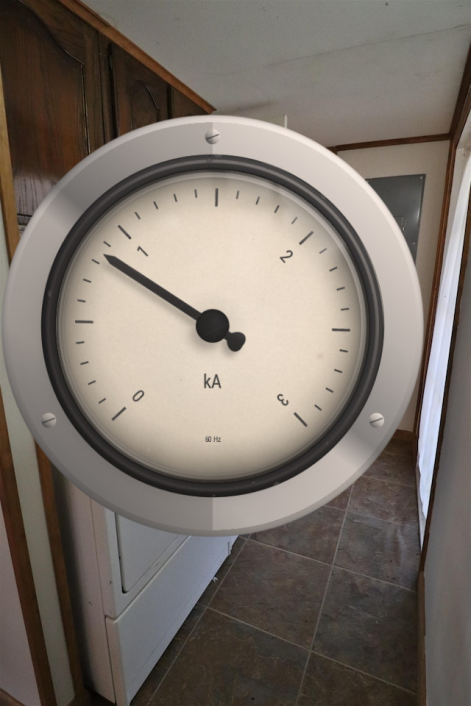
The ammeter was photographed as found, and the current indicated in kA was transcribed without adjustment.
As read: 0.85 kA
